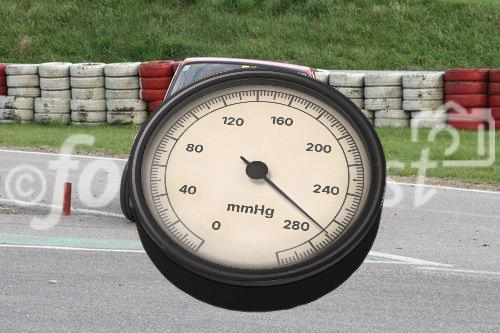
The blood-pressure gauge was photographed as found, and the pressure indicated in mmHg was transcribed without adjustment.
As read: 270 mmHg
